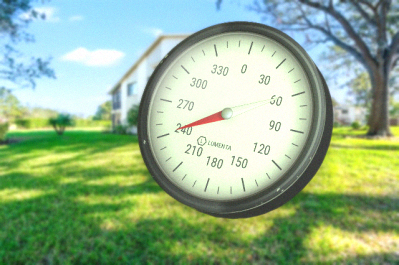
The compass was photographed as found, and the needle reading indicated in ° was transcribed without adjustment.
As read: 240 °
